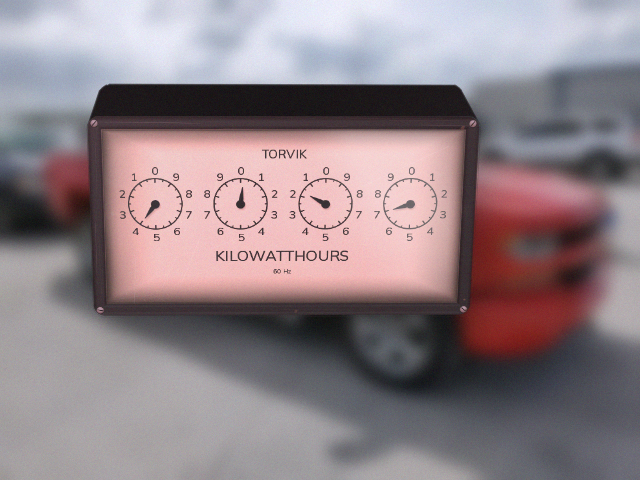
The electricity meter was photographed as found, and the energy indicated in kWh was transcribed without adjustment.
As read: 4017 kWh
